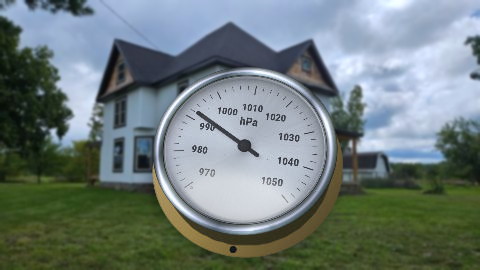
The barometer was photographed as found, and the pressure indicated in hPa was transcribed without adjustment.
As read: 992 hPa
